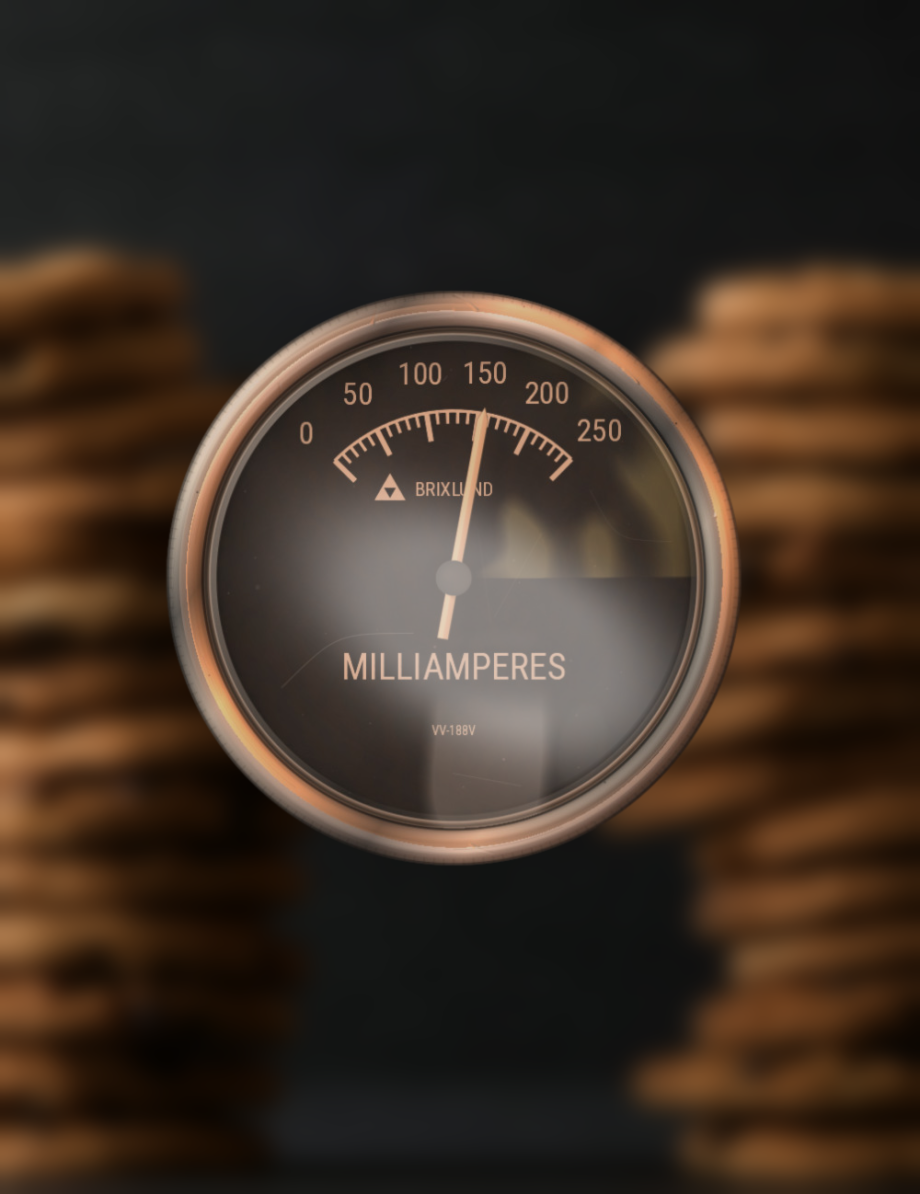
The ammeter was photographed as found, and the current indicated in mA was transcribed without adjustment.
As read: 155 mA
